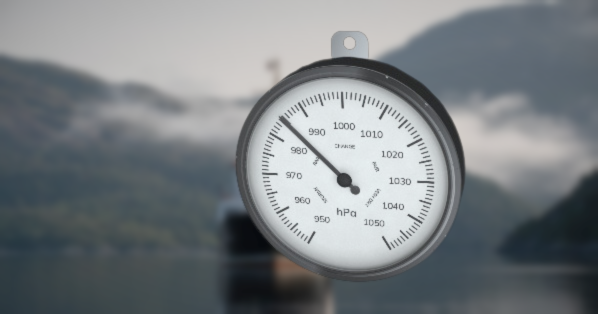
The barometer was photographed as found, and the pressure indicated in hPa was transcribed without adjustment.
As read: 985 hPa
